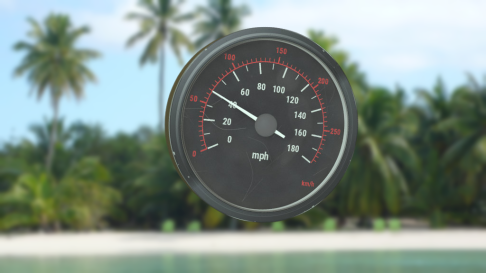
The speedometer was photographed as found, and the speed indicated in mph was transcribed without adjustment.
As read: 40 mph
